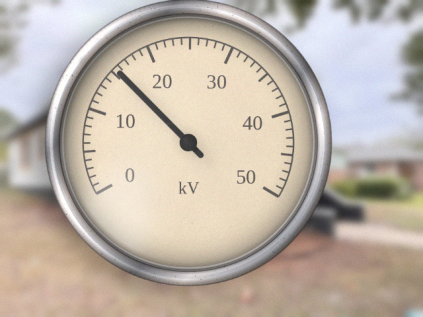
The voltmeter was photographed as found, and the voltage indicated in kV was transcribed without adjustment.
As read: 15.5 kV
